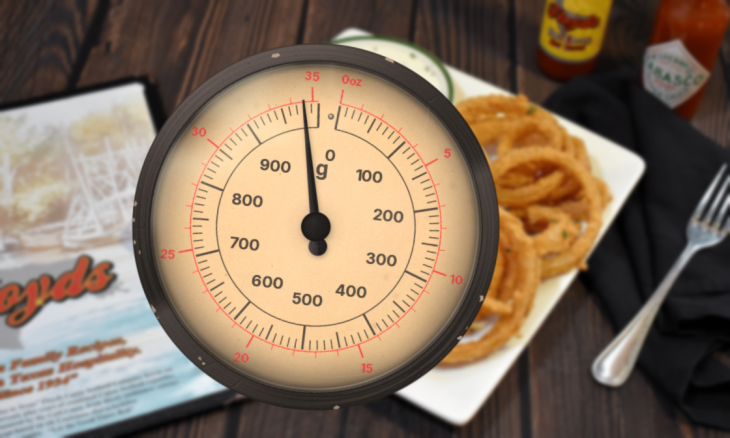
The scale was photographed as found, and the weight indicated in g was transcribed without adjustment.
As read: 980 g
